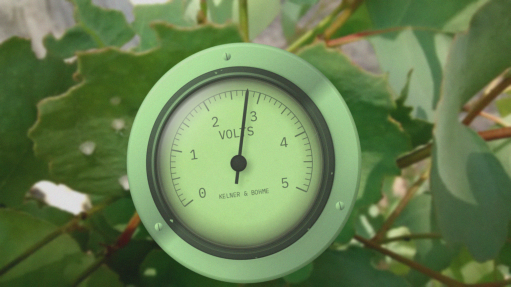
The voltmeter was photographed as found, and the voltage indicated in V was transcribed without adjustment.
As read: 2.8 V
